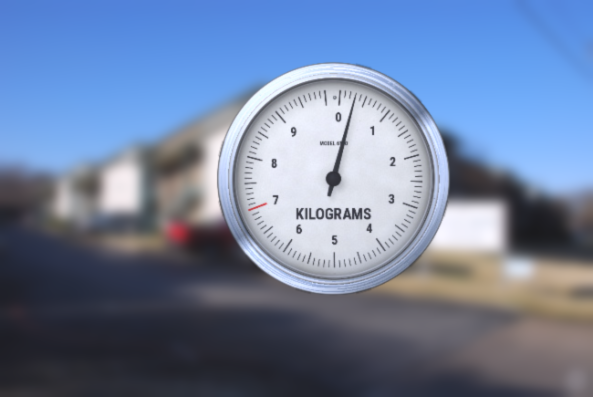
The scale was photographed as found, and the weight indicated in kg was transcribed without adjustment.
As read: 0.3 kg
